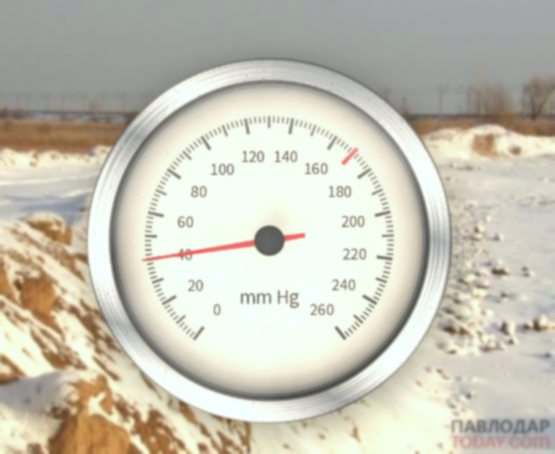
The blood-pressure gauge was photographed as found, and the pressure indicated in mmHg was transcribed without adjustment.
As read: 40 mmHg
